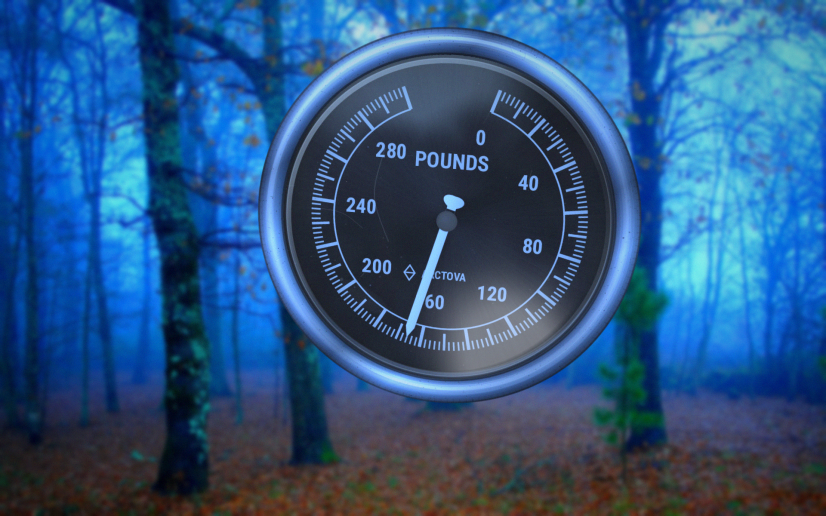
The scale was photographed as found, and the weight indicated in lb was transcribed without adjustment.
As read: 166 lb
